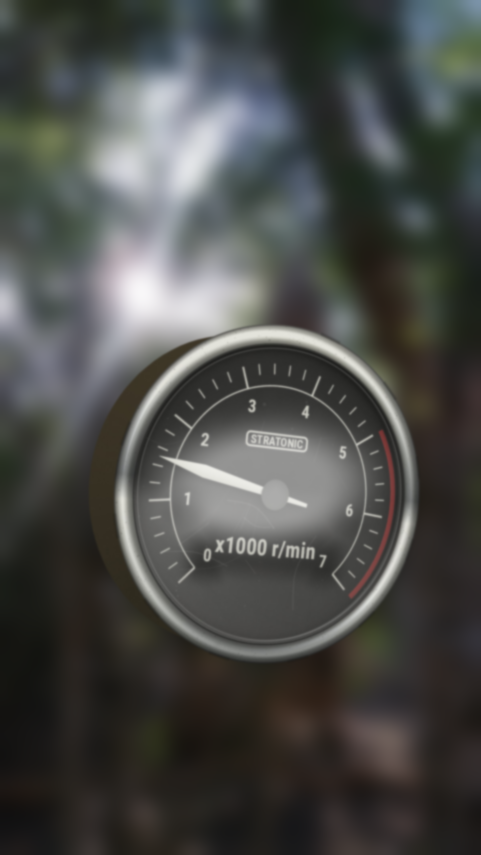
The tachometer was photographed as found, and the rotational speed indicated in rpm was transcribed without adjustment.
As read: 1500 rpm
